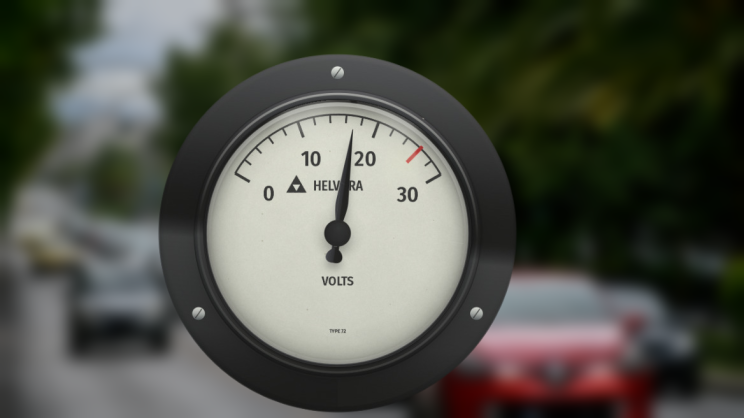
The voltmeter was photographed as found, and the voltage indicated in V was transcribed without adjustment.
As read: 17 V
